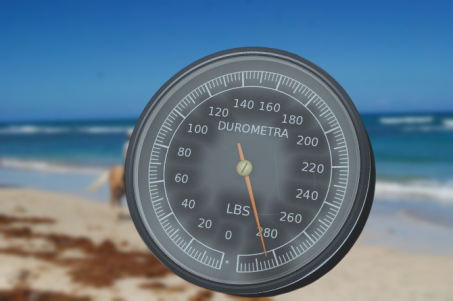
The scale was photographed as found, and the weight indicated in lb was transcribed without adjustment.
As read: 284 lb
